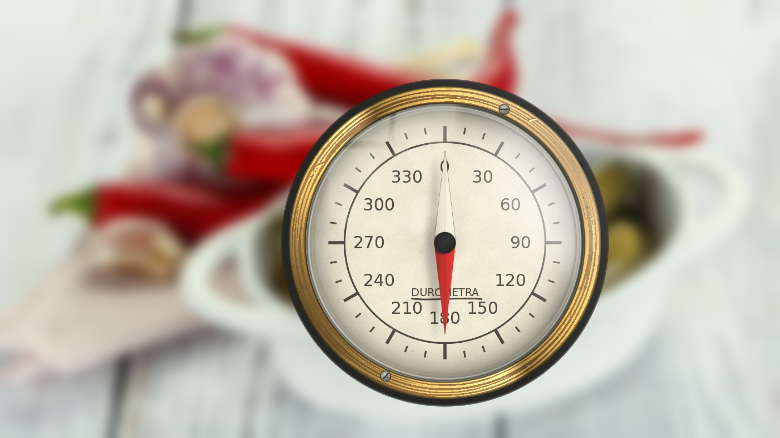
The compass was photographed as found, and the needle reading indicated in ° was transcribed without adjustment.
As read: 180 °
